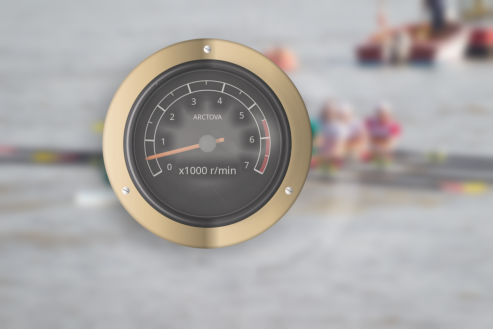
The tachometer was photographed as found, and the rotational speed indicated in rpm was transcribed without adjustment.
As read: 500 rpm
